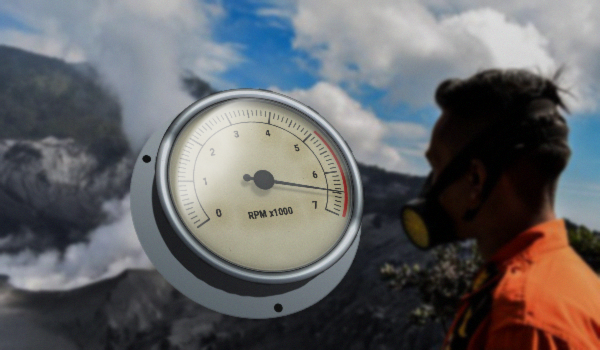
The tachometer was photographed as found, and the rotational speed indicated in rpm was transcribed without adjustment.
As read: 6500 rpm
